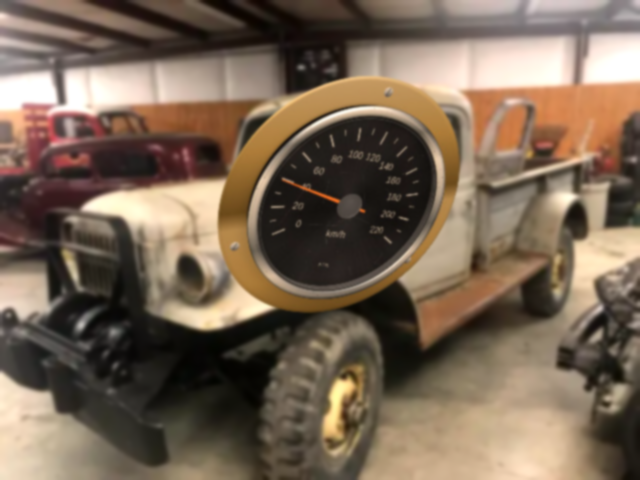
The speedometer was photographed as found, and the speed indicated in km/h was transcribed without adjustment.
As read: 40 km/h
